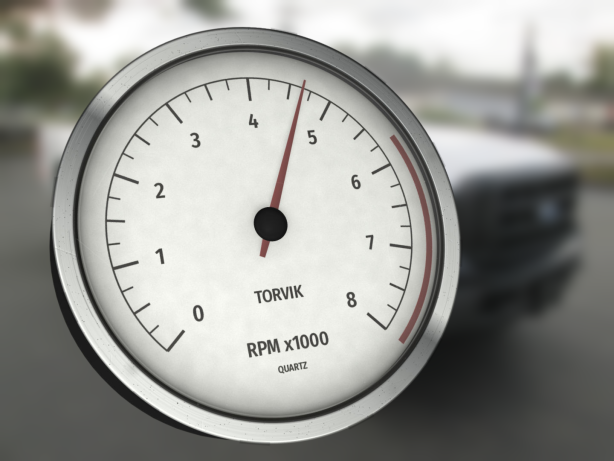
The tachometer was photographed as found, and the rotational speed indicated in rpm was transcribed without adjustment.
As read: 4625 rpm
